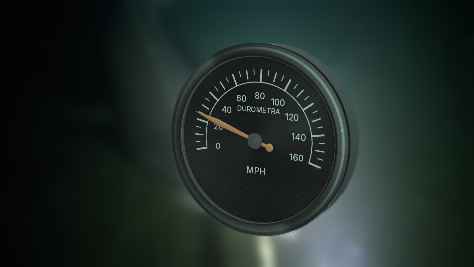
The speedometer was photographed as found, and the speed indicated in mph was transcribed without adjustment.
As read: 25 mph
